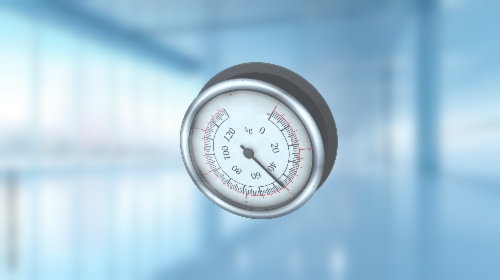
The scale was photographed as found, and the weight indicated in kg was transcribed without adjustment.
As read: 45 kg
